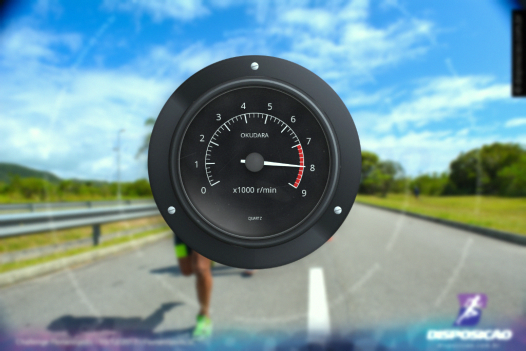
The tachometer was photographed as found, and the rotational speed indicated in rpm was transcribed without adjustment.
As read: 8000 rpm
